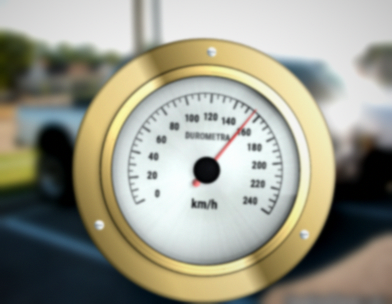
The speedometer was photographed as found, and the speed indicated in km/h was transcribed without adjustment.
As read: 155 km/h
